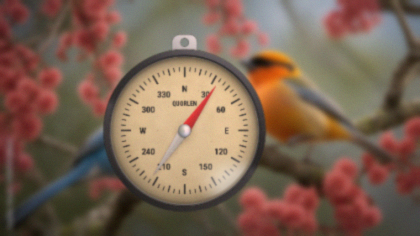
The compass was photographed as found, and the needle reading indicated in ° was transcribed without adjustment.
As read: 35 °
